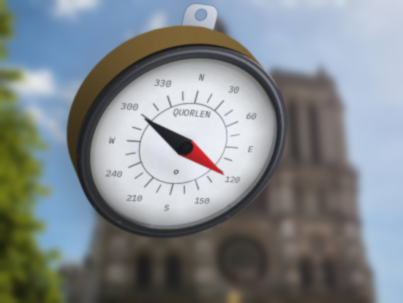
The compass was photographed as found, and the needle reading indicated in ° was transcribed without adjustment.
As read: 120 °
